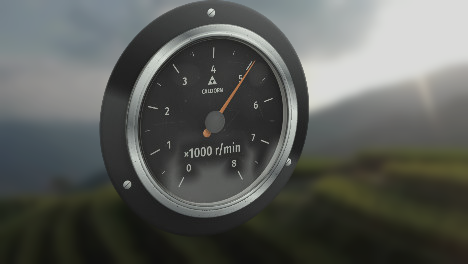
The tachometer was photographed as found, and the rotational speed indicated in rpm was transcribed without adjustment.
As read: 5000 rpm
